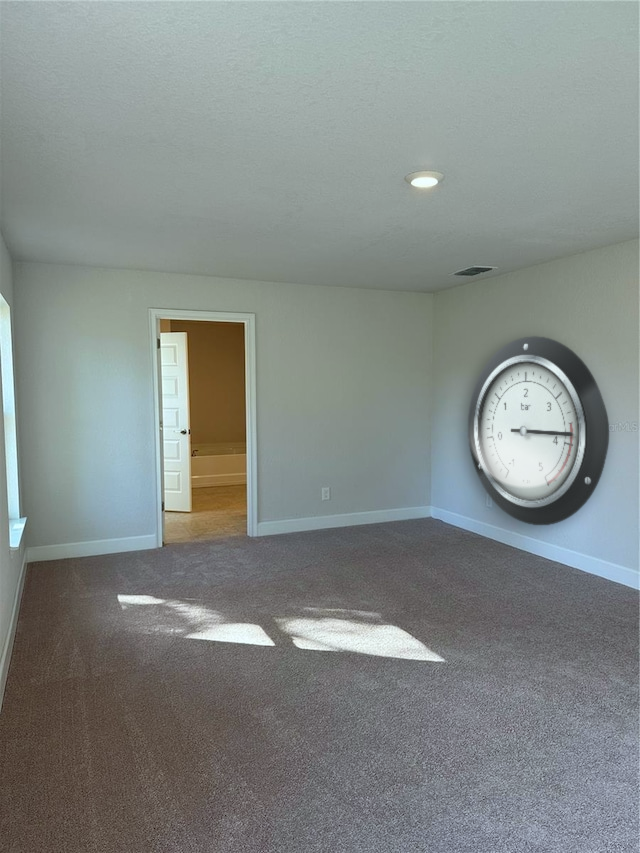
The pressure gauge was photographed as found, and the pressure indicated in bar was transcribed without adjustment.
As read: 3.8 bar
